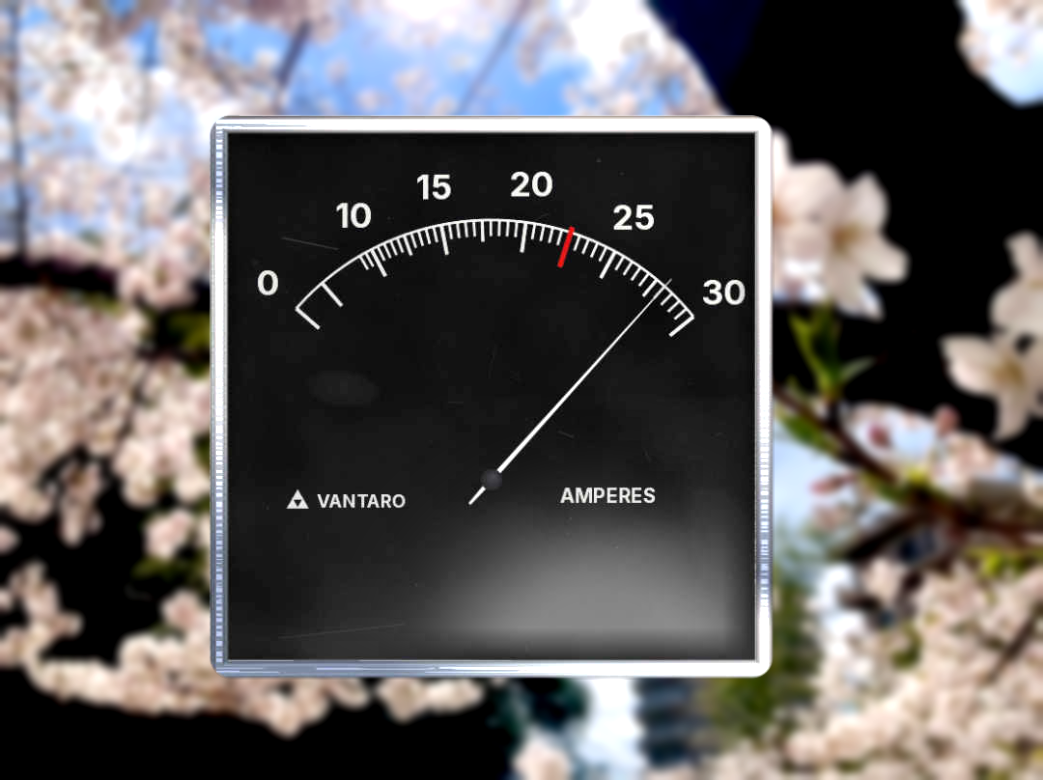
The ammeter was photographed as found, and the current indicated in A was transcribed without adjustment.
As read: 28 A
